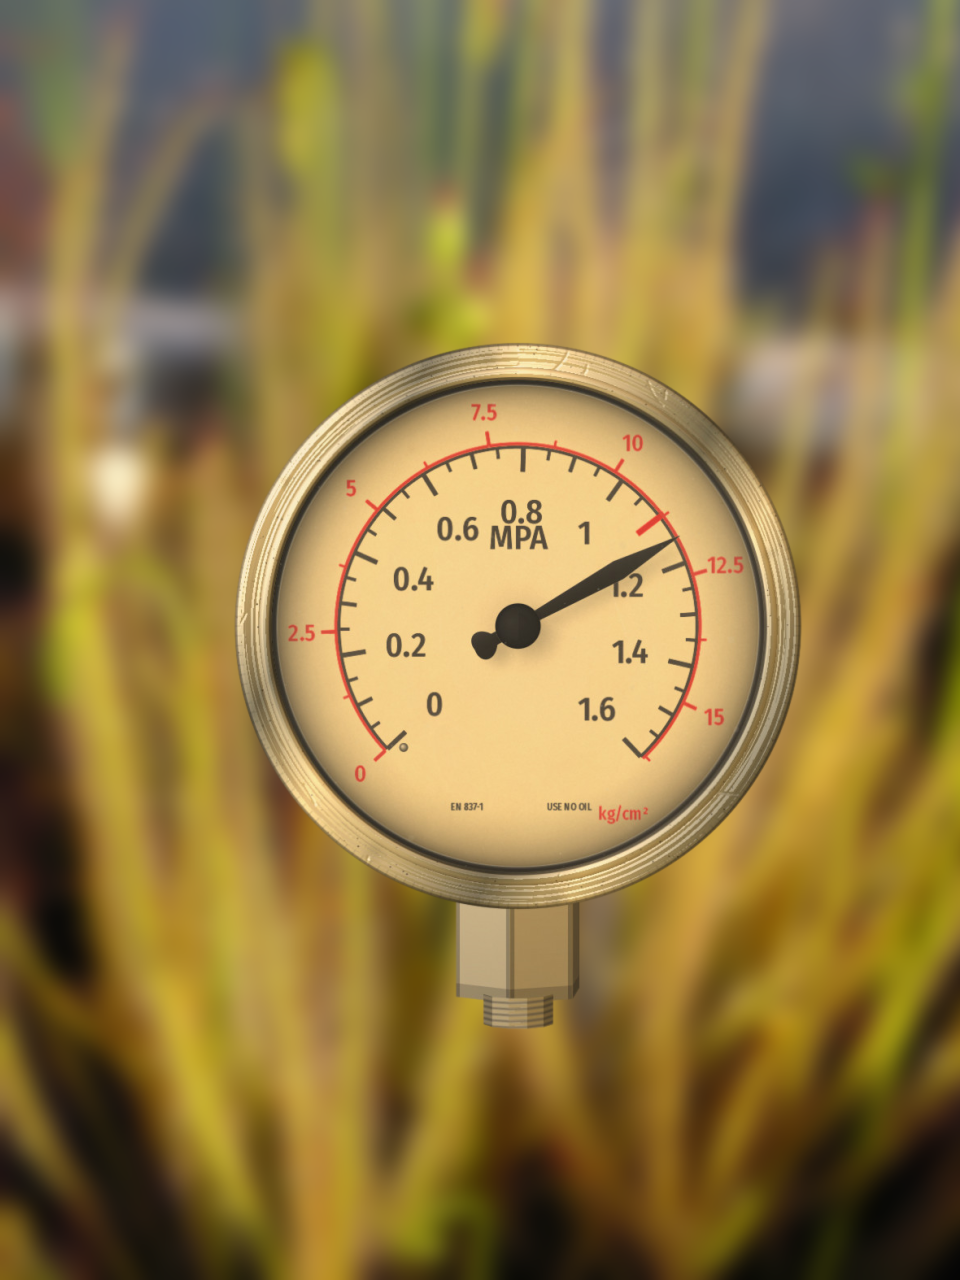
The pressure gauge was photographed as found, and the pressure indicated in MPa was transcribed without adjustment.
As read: 1.15 MPa
